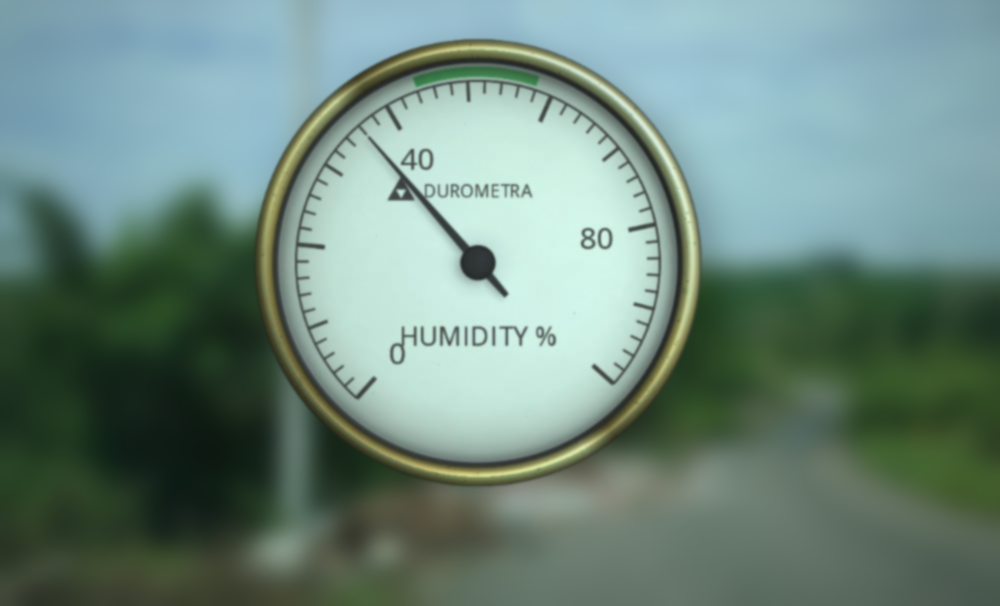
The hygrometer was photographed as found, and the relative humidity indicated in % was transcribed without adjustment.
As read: 36 %
